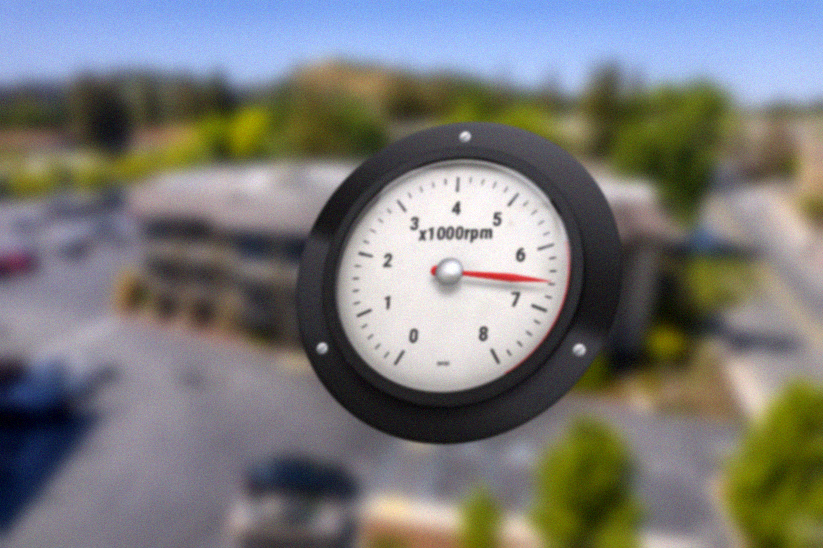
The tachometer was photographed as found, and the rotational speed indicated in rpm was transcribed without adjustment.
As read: 6600 rpm
